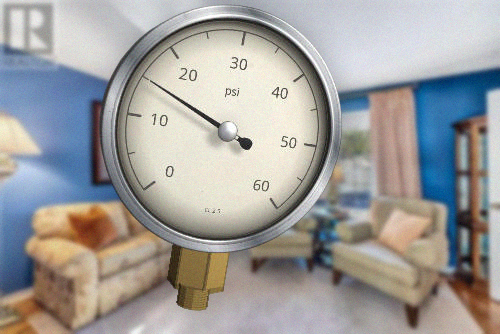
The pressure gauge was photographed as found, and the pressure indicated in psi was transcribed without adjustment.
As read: 15 psi
